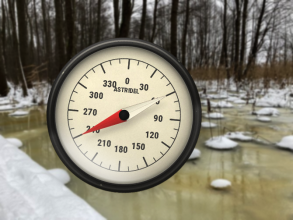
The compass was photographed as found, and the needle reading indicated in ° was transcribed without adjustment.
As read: 240 °
